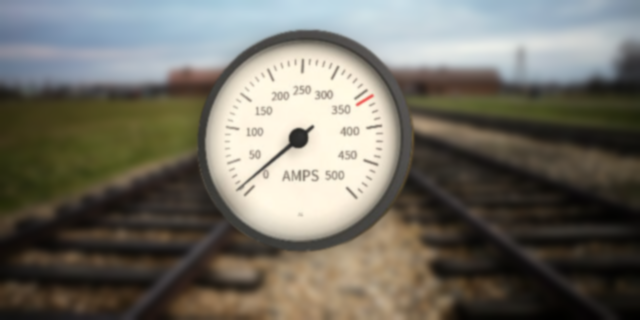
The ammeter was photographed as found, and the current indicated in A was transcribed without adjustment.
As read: 10 A
